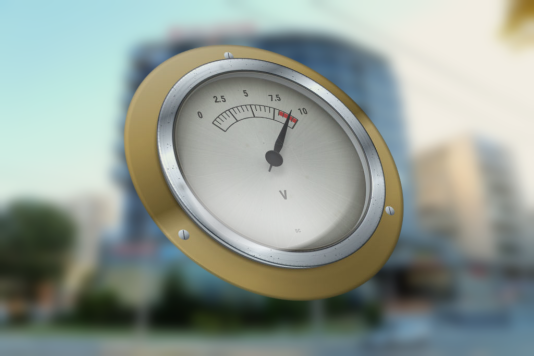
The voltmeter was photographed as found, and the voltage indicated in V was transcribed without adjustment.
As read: 9 V
